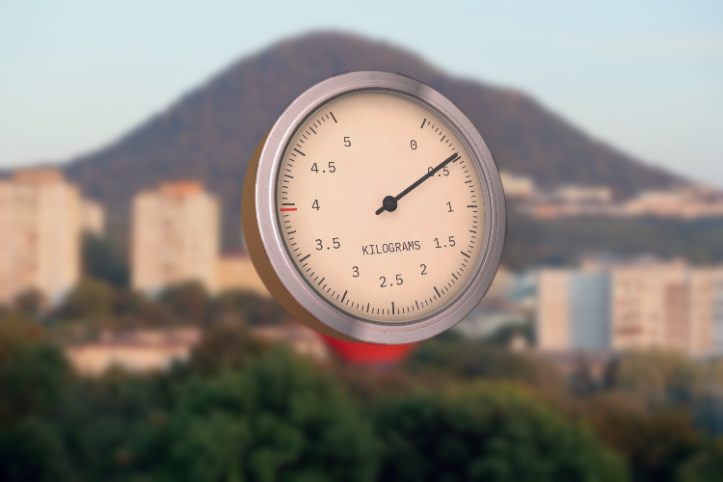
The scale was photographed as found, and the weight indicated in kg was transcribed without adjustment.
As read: 0.45 kg
